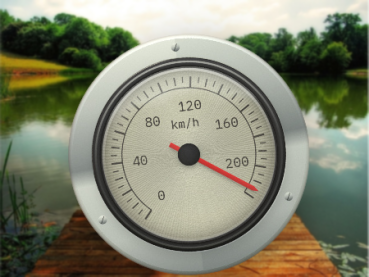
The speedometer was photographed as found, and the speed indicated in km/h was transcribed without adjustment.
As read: 215 km/h
